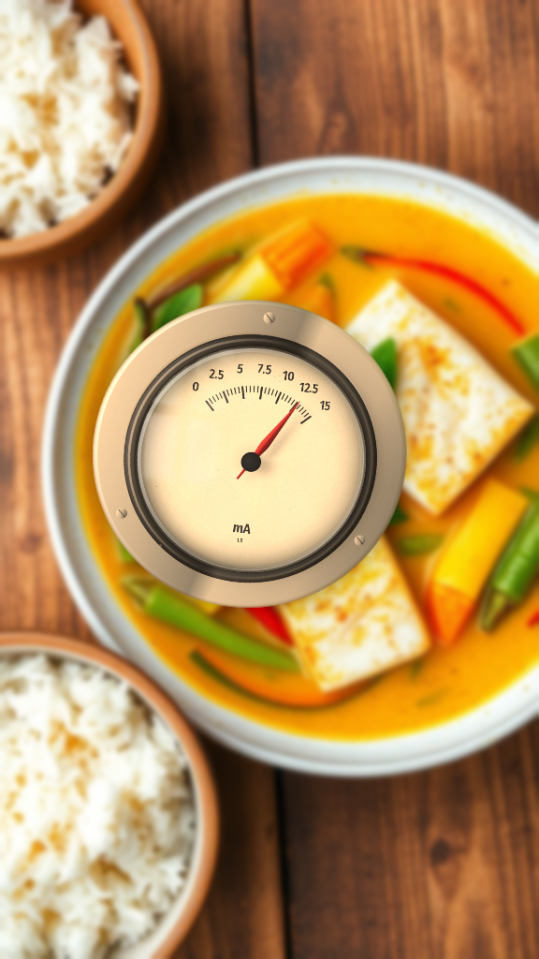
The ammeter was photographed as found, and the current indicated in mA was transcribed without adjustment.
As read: 12.5 mA
